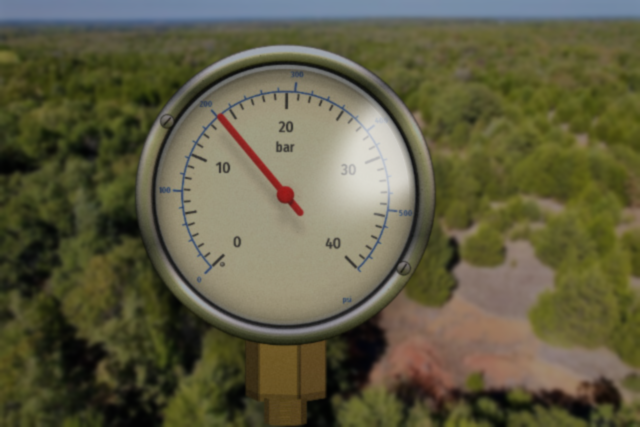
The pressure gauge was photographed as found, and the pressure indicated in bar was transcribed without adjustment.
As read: 14 bar
